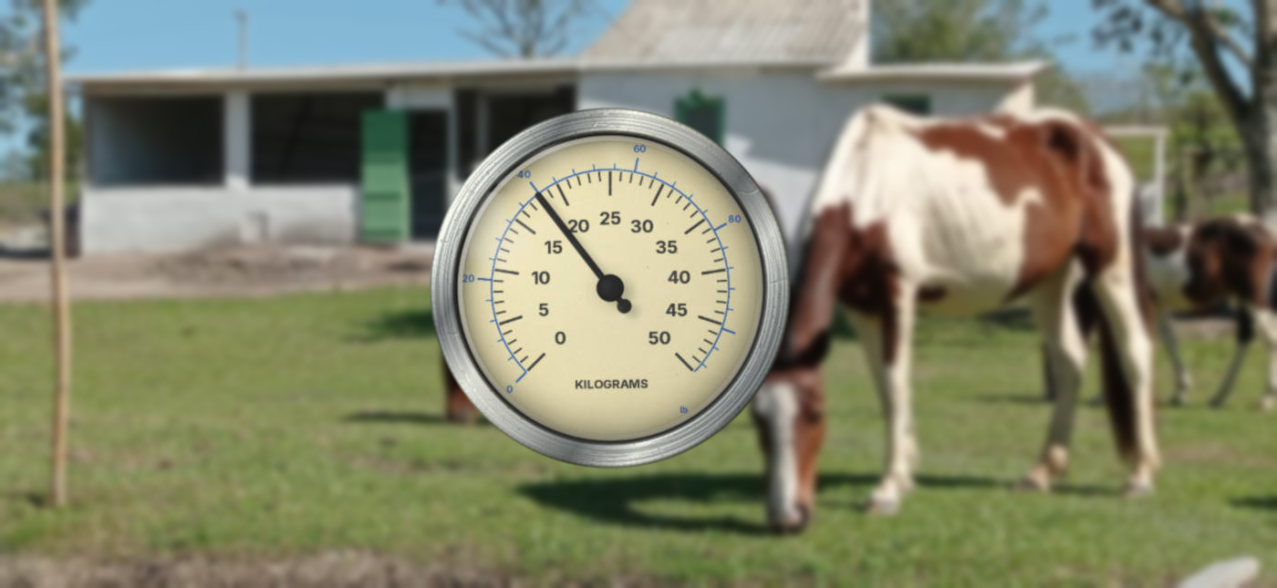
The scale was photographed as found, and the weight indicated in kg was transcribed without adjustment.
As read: 18 kg
